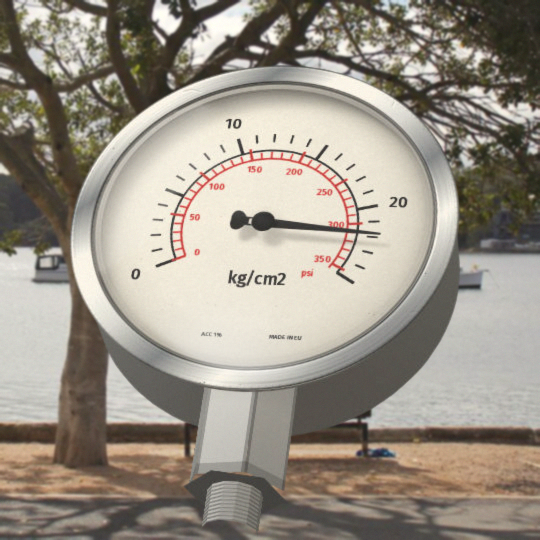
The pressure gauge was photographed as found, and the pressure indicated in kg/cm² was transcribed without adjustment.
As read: 22 kg/cm²
